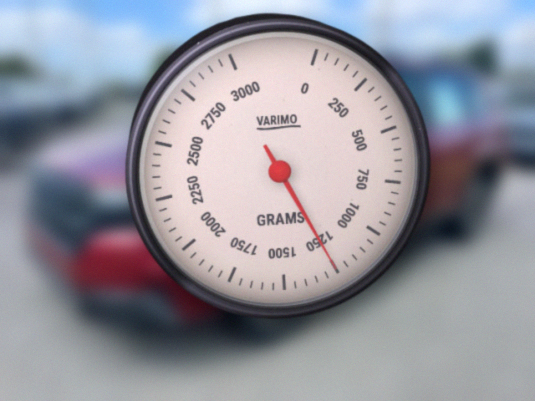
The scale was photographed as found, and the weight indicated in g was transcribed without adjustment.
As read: 1250 g
